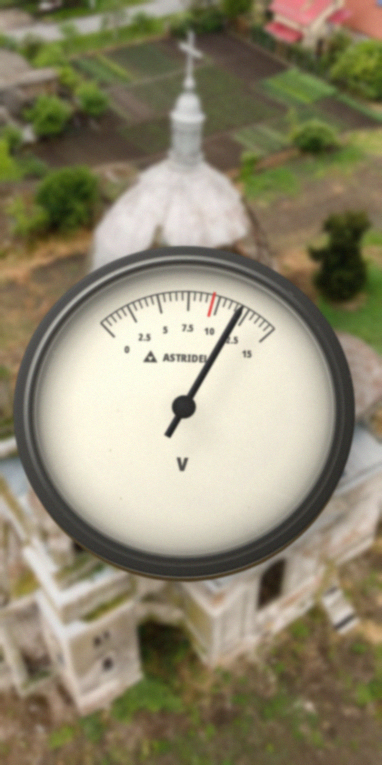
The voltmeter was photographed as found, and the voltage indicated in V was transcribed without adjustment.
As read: 12 V
